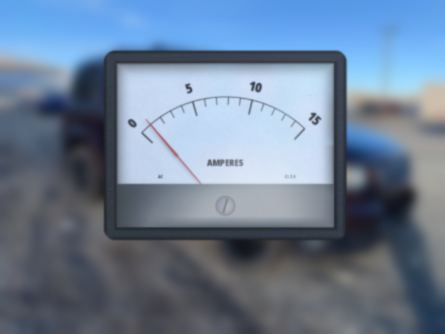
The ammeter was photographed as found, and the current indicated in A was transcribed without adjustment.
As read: 1 A
